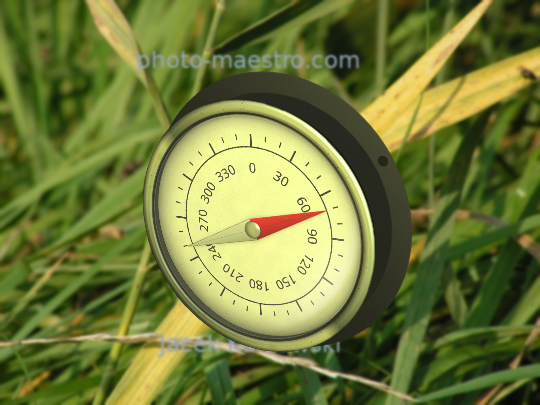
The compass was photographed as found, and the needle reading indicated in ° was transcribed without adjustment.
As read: 70 °
